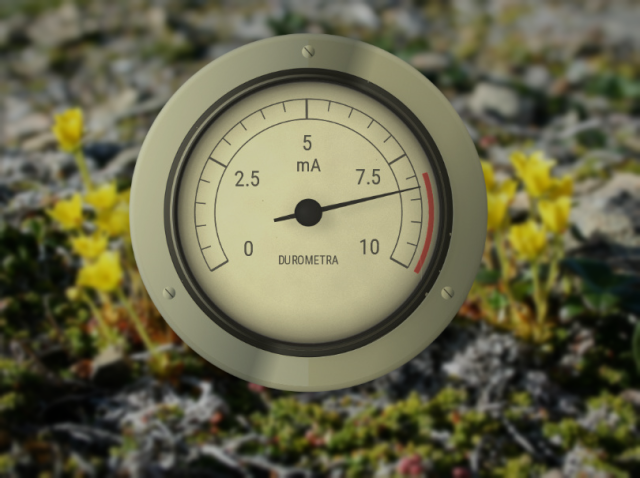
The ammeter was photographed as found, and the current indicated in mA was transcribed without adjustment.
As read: 8.25 mA
